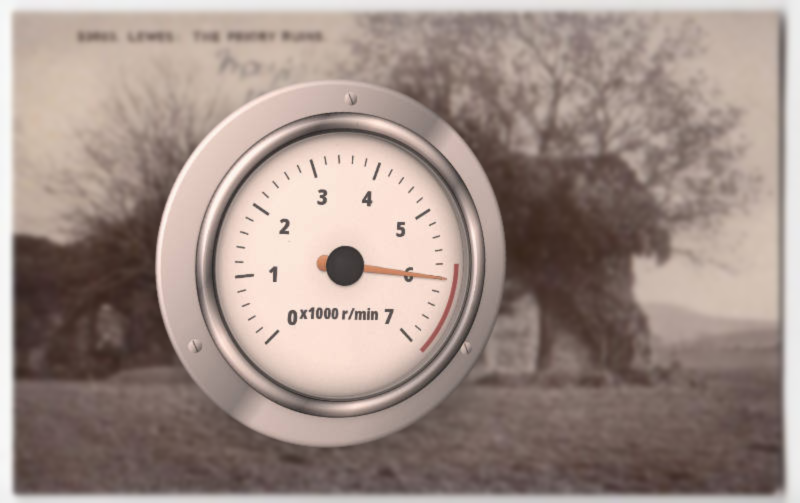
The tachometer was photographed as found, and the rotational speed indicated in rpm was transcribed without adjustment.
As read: 6000 rpm
